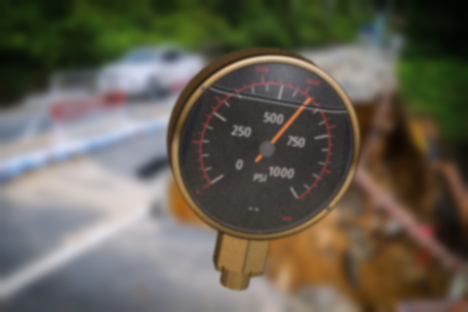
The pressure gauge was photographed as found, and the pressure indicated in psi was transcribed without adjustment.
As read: 600 psi
